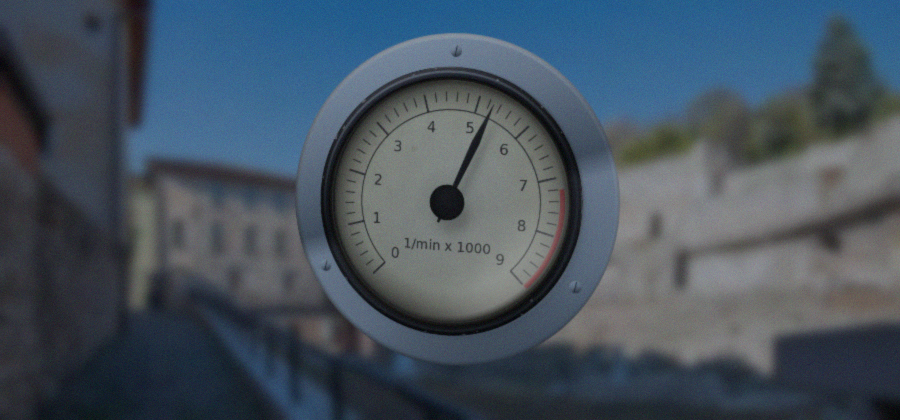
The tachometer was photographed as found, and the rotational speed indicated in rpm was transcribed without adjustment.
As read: 5300 rpm
